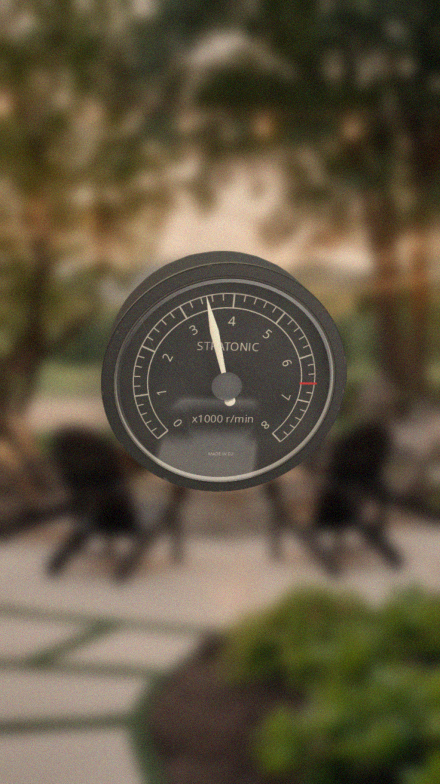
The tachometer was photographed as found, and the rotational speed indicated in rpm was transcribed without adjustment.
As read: 3500 rpm
